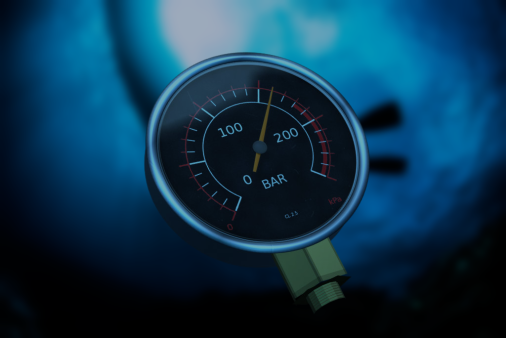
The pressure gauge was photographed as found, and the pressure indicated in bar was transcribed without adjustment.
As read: 160 bar
